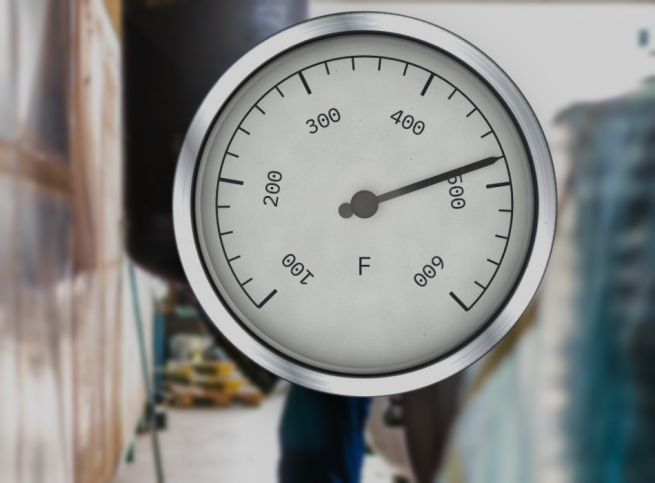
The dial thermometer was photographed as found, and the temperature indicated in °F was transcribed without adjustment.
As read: 480 °F
